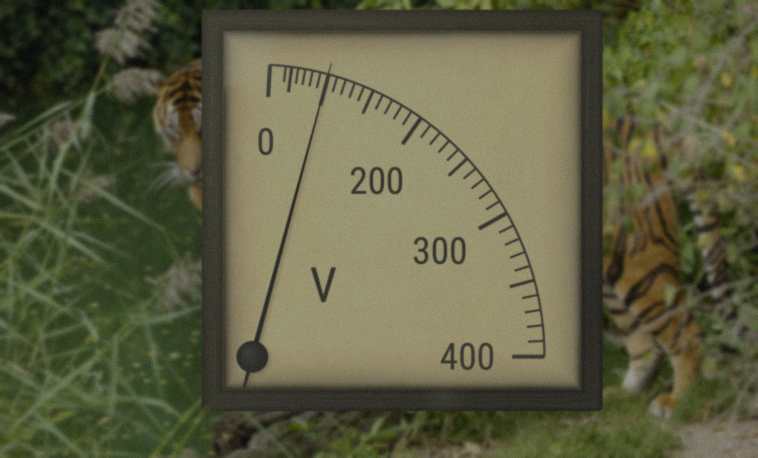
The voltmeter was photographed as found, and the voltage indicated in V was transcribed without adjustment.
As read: 100 V
